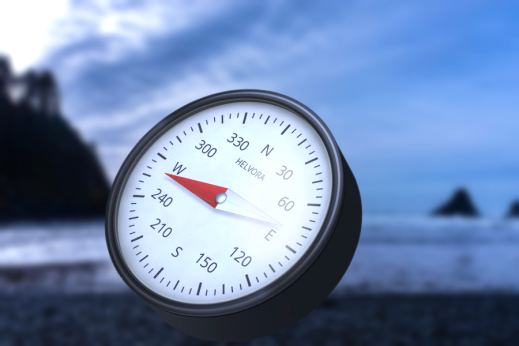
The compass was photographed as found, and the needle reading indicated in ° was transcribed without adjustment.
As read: 260 °
